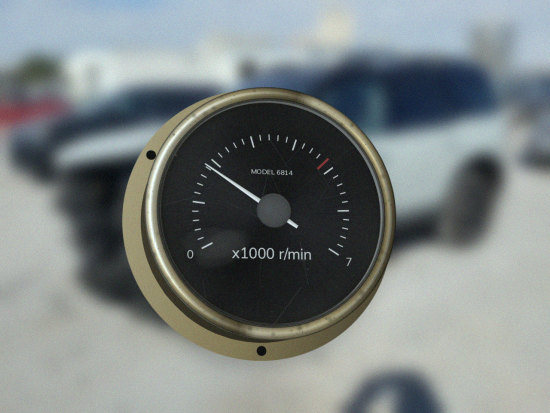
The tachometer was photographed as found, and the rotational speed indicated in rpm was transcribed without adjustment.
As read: 1800 rpm
